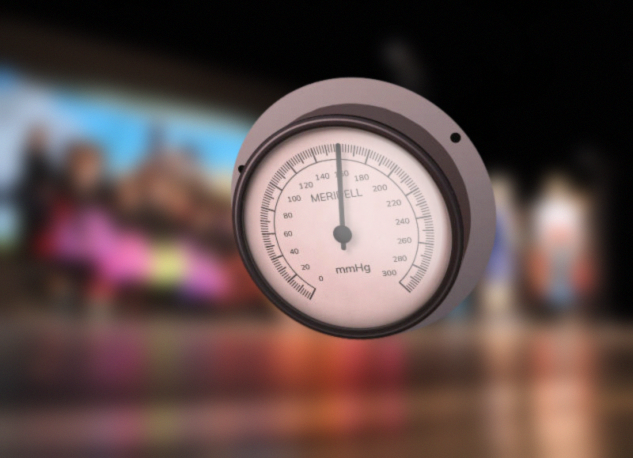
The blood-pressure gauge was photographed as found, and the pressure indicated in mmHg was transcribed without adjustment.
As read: 160 mmHg
